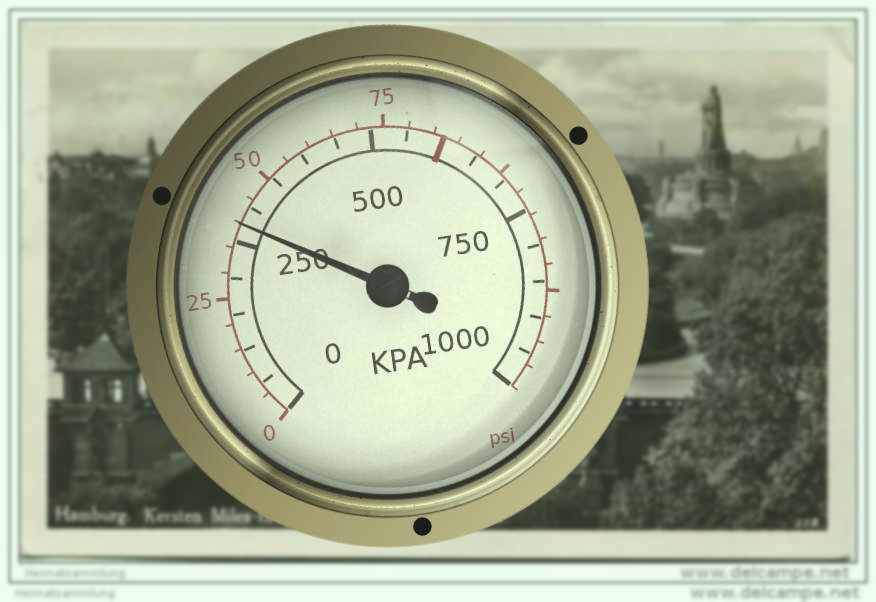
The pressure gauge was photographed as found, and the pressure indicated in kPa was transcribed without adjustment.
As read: 275 kPa
